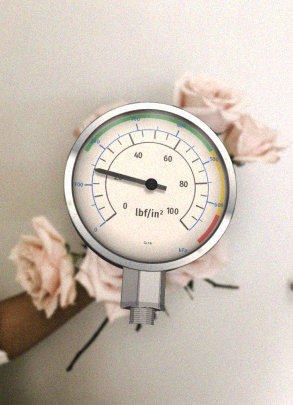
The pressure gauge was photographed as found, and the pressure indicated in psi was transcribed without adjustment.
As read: 20 psi
